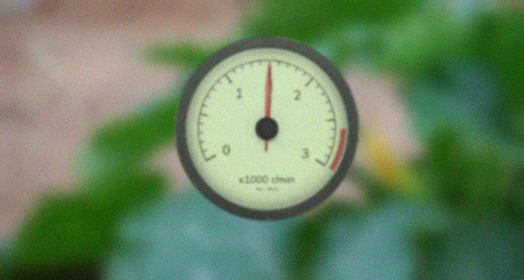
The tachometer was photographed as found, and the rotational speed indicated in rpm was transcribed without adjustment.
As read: 1500 rpm
